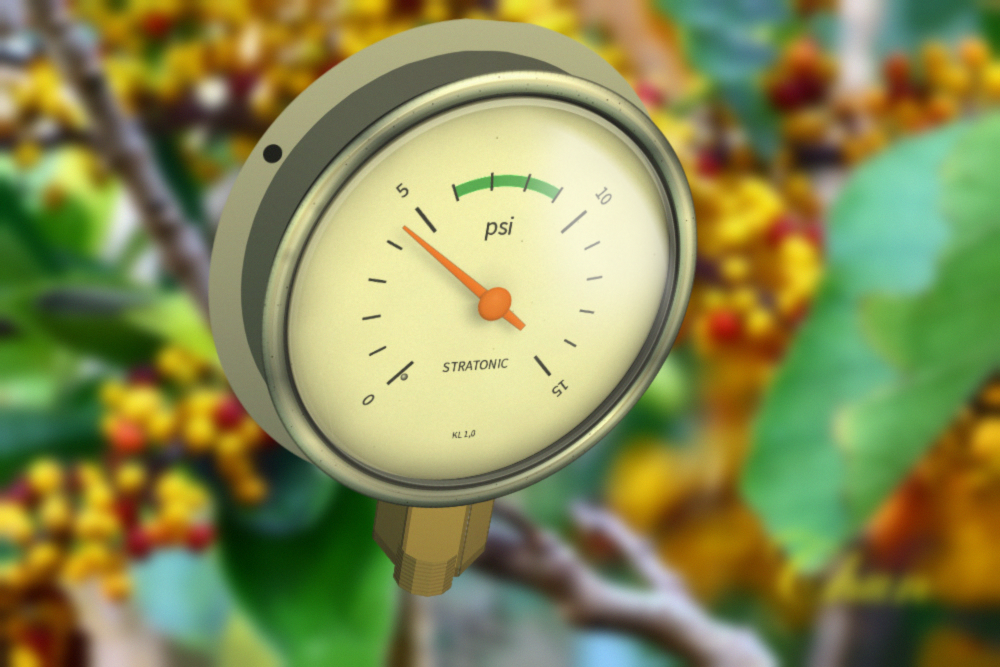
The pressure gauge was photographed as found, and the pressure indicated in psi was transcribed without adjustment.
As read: 4.5 psi
